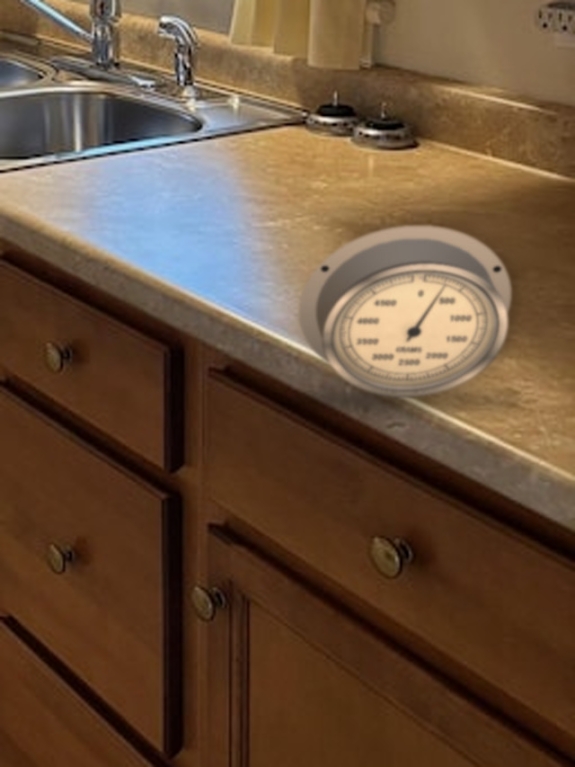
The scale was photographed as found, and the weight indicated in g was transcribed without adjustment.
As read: 250 g
